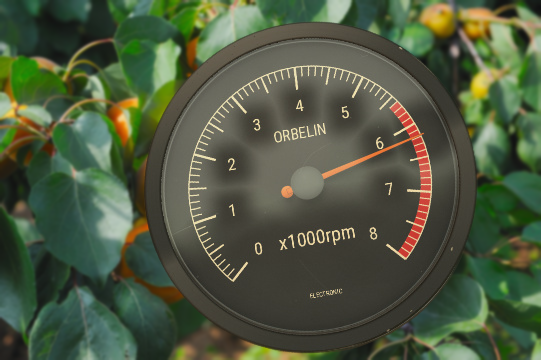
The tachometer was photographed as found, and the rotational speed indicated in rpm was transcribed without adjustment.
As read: 6200 rpm
